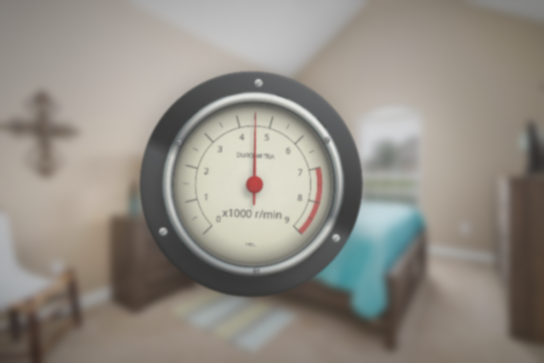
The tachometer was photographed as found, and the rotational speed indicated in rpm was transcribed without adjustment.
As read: 4500 rpm
